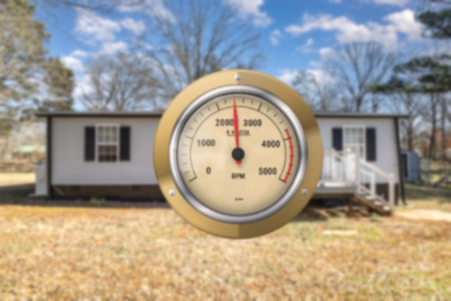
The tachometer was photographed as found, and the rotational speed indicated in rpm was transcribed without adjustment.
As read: 2400 rpm
